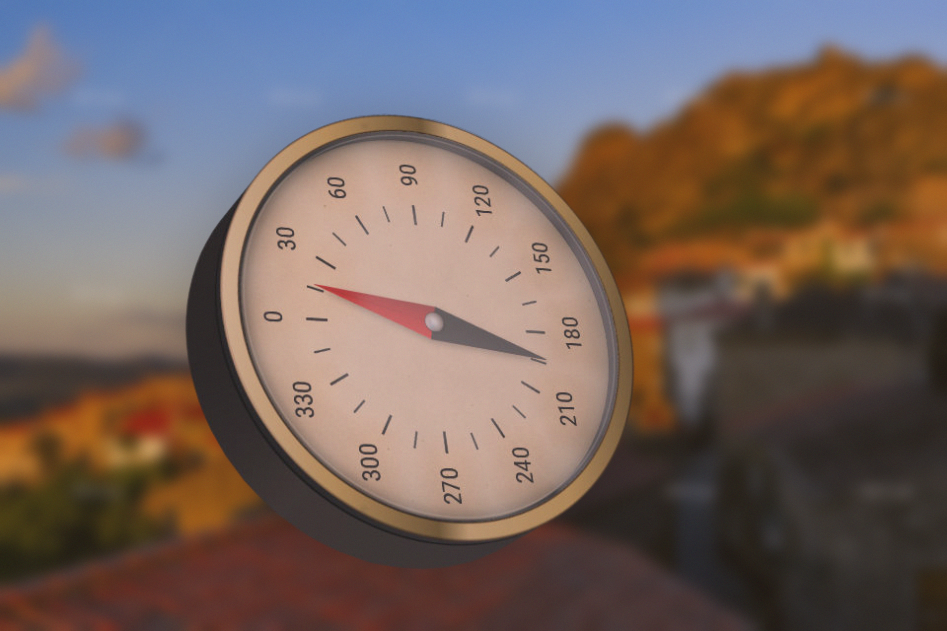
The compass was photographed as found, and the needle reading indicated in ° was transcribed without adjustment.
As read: 15 °
